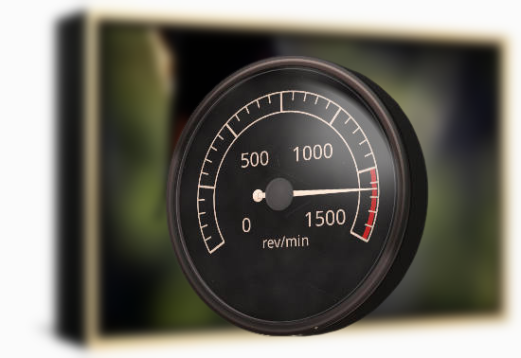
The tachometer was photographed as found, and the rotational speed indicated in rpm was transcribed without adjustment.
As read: 1325 rpm
